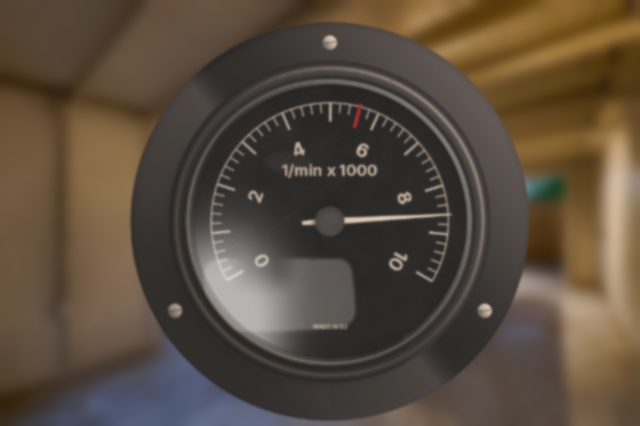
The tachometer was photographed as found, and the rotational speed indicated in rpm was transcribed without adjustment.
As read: 8600 rpm
